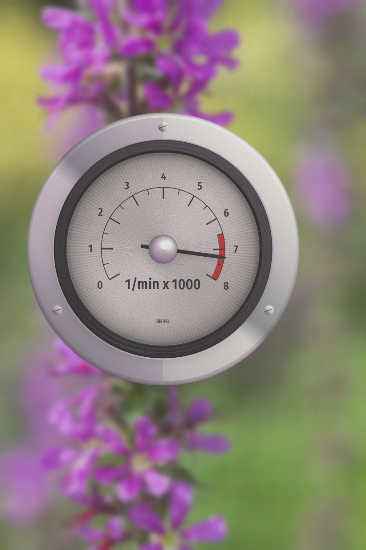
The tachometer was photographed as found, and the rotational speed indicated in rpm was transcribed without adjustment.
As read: 7250 rpm
